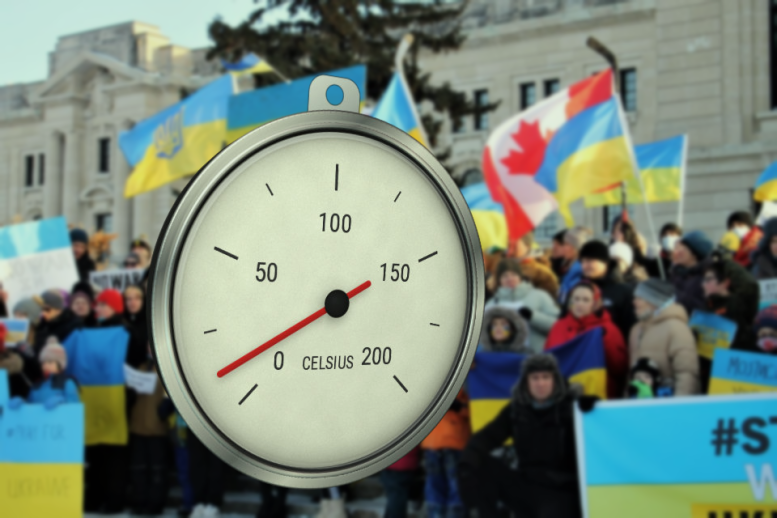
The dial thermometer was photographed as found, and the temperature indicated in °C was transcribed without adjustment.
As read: 12.5 °C
